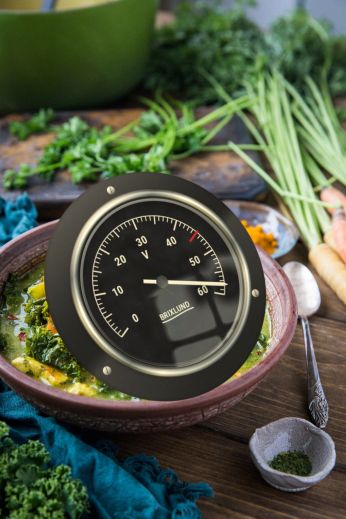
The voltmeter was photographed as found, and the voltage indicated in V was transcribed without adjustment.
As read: 58 V
